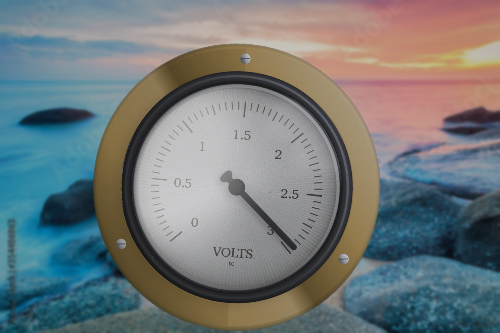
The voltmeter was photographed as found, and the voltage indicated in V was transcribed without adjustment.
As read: 2.95 V
